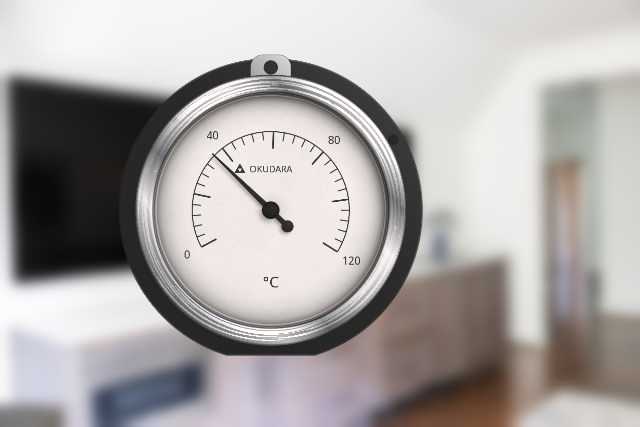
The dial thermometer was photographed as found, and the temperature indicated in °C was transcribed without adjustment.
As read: 36 °C
